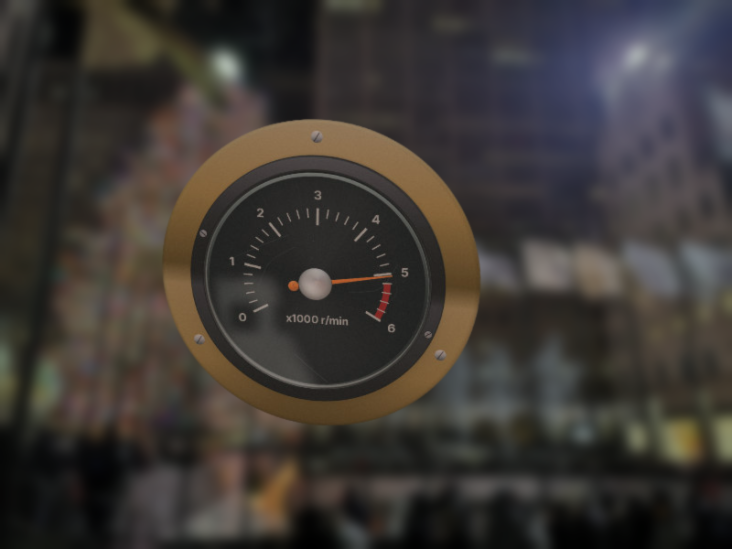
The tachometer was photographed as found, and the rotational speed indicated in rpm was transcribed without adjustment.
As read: 5000 rpm
